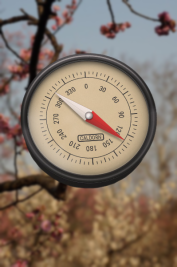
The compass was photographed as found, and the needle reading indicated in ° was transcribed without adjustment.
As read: 130 °
